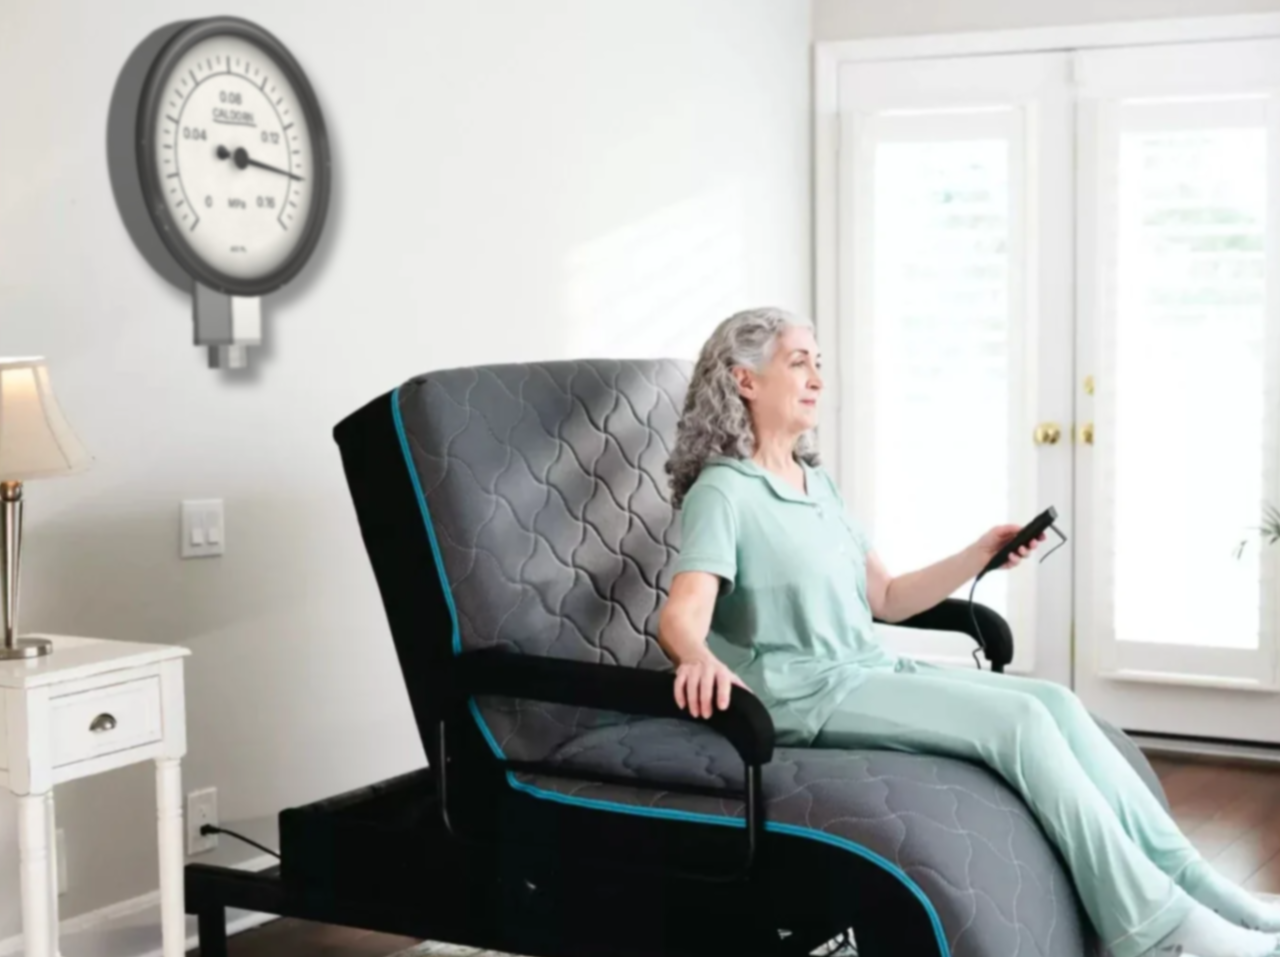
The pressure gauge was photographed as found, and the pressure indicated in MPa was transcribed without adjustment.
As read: 0.14 MPa
